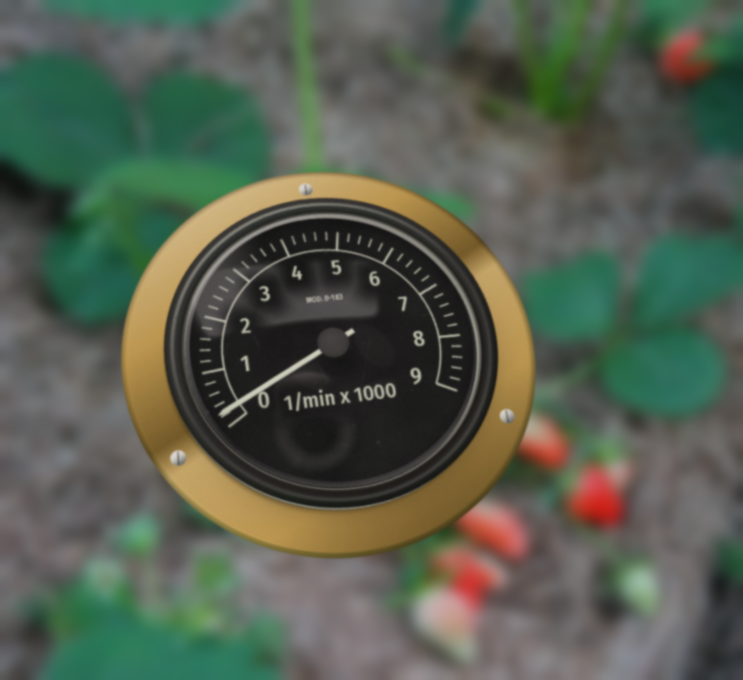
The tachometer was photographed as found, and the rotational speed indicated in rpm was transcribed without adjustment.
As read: 200 rpm
